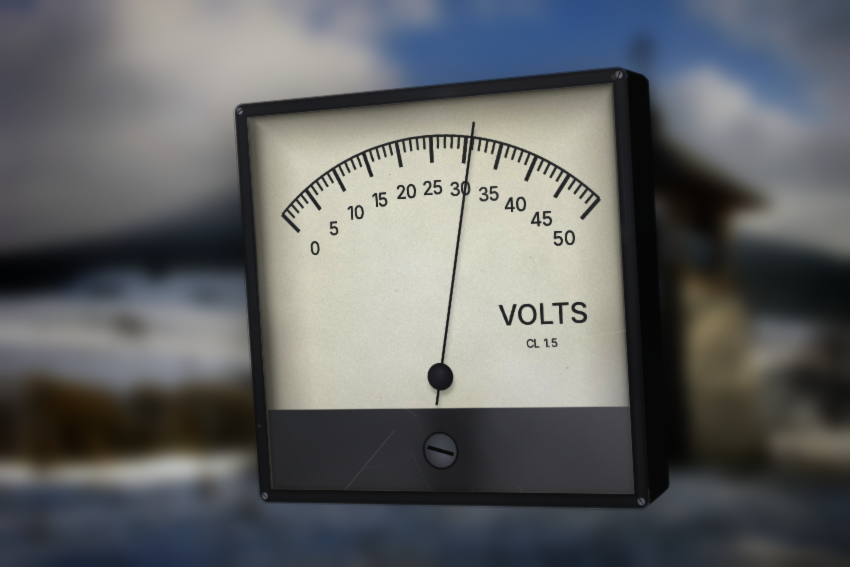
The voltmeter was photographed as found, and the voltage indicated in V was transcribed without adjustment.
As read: 31 V
